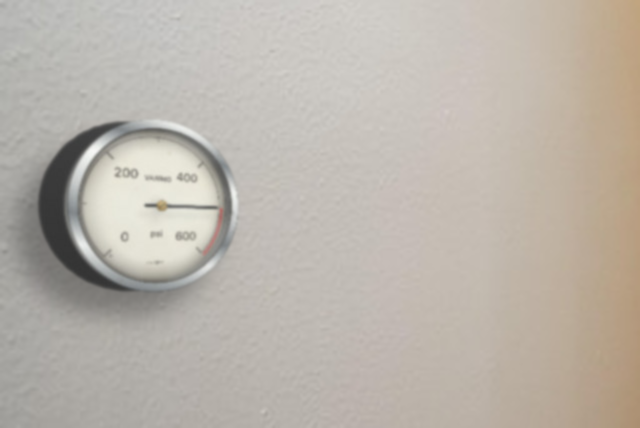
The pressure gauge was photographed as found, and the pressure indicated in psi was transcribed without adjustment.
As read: 500 psi
